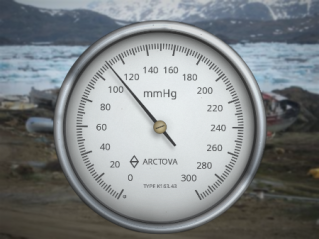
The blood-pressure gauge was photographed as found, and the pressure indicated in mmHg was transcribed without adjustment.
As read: 110 mmHg
